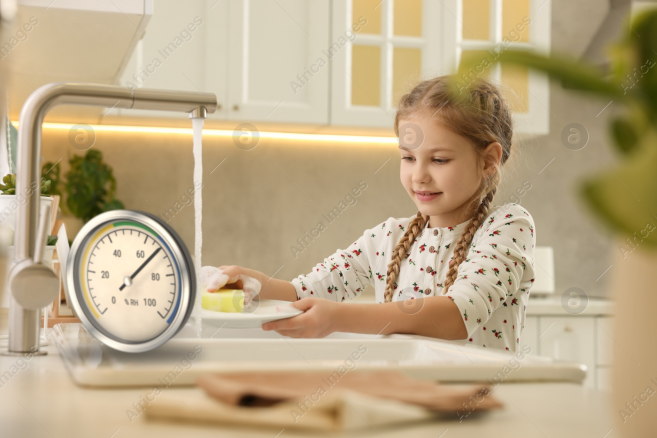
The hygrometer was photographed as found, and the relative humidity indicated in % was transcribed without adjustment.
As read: 68 %
